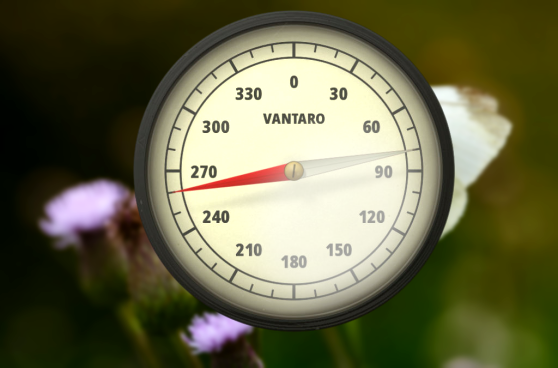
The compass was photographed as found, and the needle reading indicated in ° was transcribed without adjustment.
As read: 260 °
